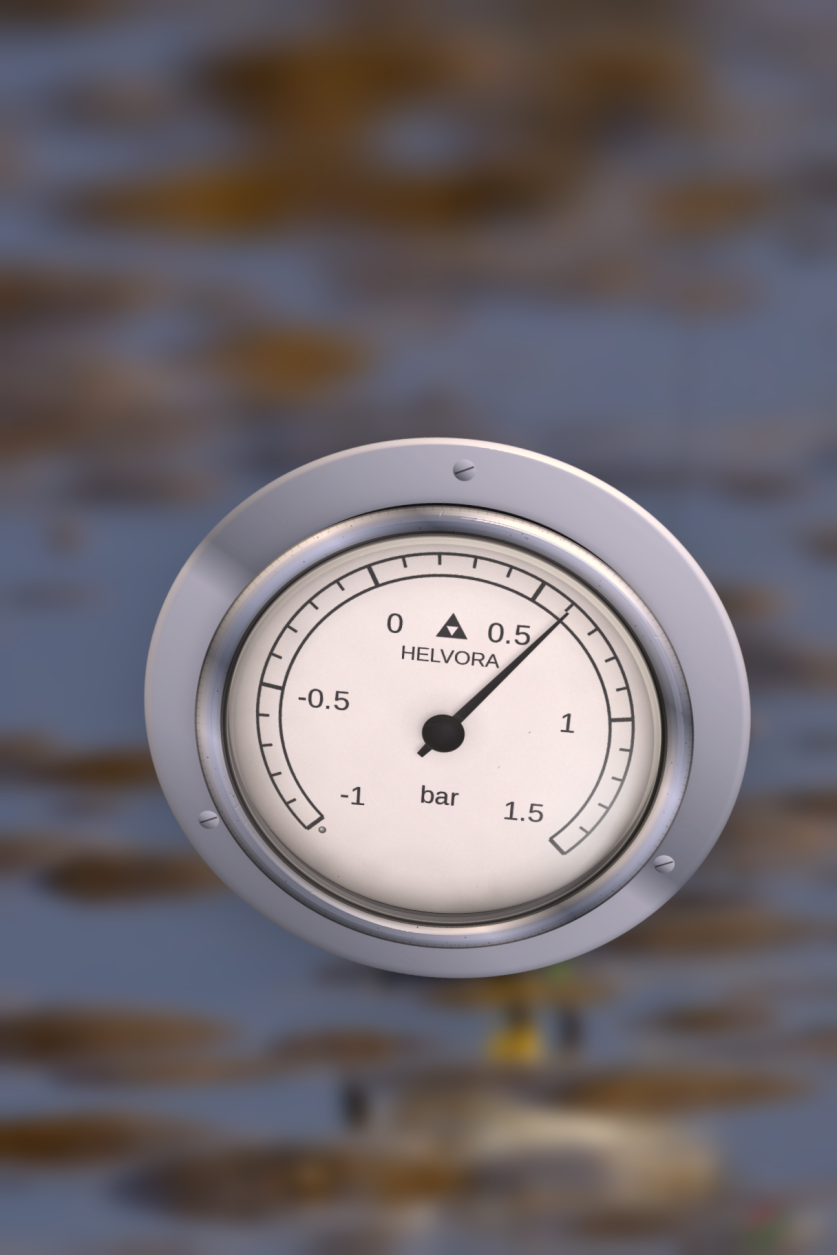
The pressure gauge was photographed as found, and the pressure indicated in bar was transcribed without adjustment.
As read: 0.6 bar
